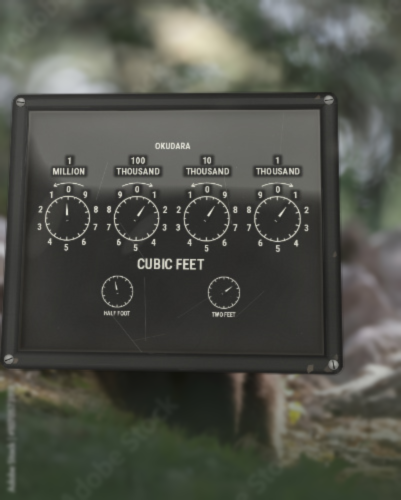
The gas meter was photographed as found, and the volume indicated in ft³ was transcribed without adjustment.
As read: 9100 ft³
